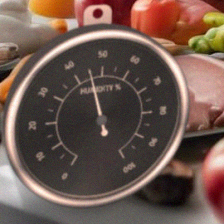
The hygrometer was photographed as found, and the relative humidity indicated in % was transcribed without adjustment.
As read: 45 %
